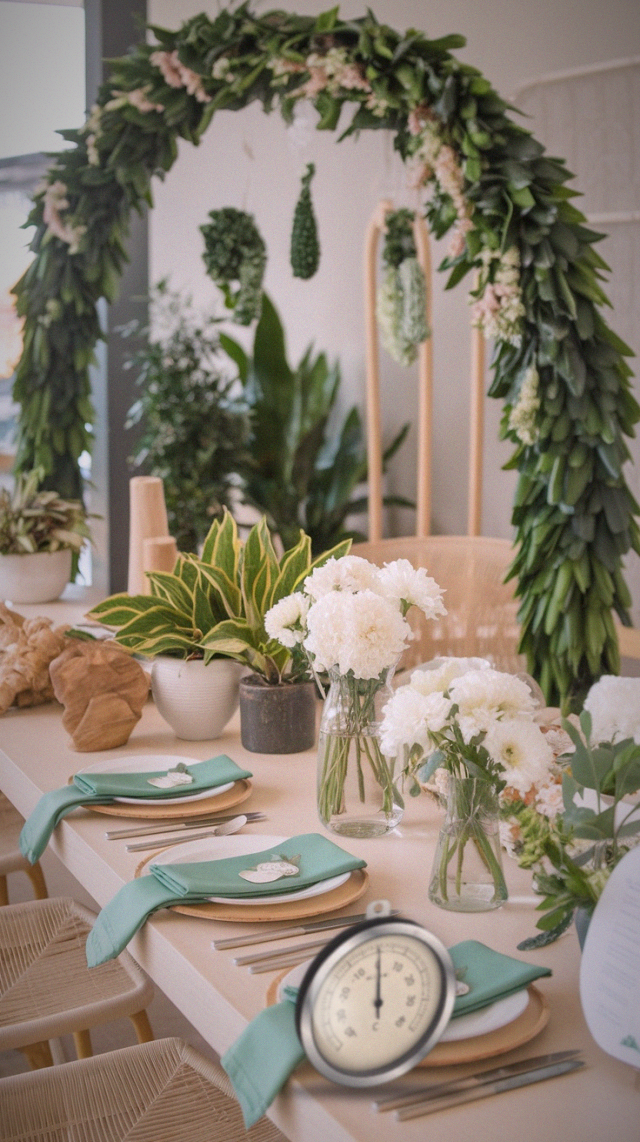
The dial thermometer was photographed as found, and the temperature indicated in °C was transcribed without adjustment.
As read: 0 °C
